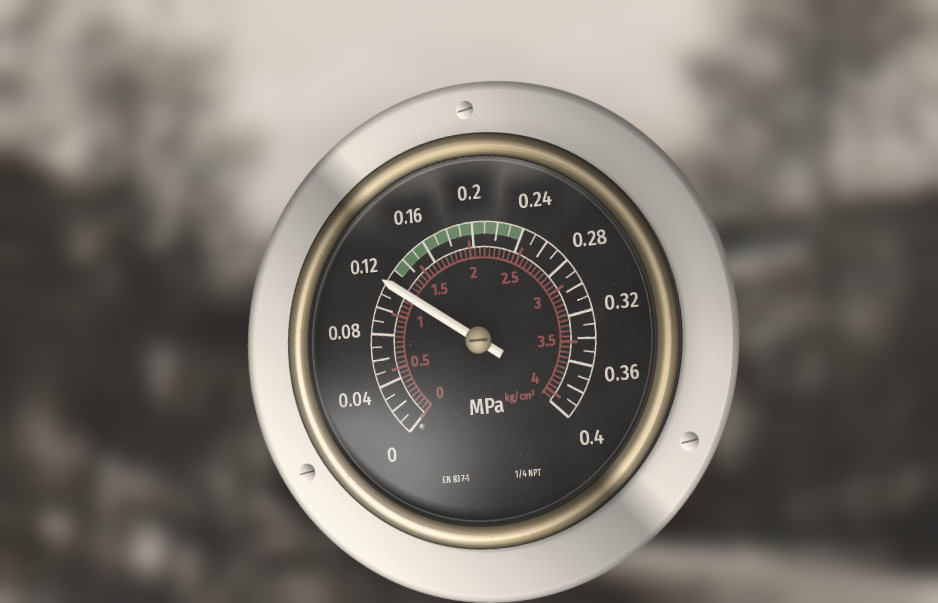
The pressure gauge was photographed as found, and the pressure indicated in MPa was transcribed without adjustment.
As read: 0.12 MPa
